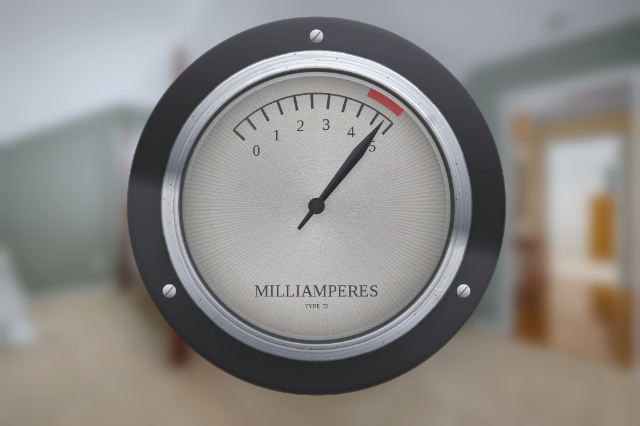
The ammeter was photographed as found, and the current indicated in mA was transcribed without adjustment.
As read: 4.75 mA
